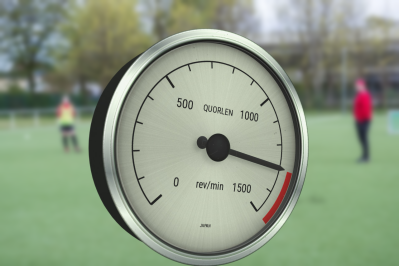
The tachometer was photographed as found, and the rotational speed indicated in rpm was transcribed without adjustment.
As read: 1300 rpm
